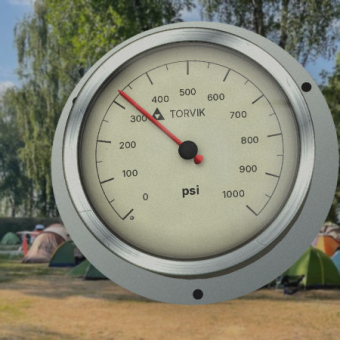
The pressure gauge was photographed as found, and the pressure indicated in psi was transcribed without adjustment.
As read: 325 psi
